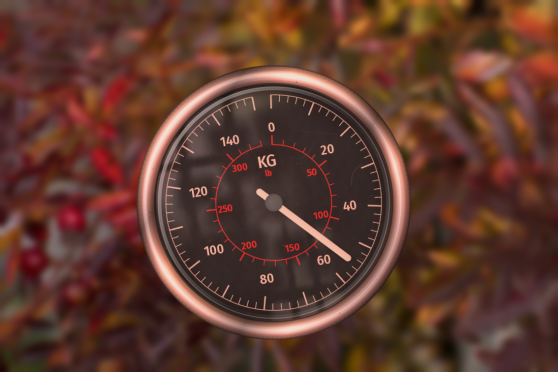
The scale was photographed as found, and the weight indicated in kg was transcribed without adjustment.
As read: 55 kg
